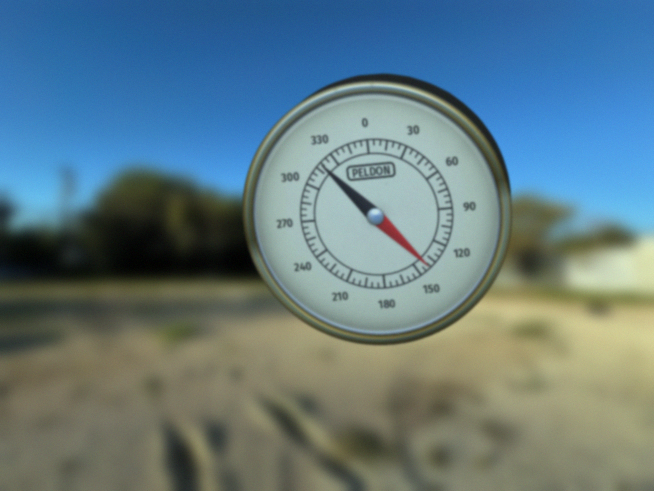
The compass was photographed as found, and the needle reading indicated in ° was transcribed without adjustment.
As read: 140 °
